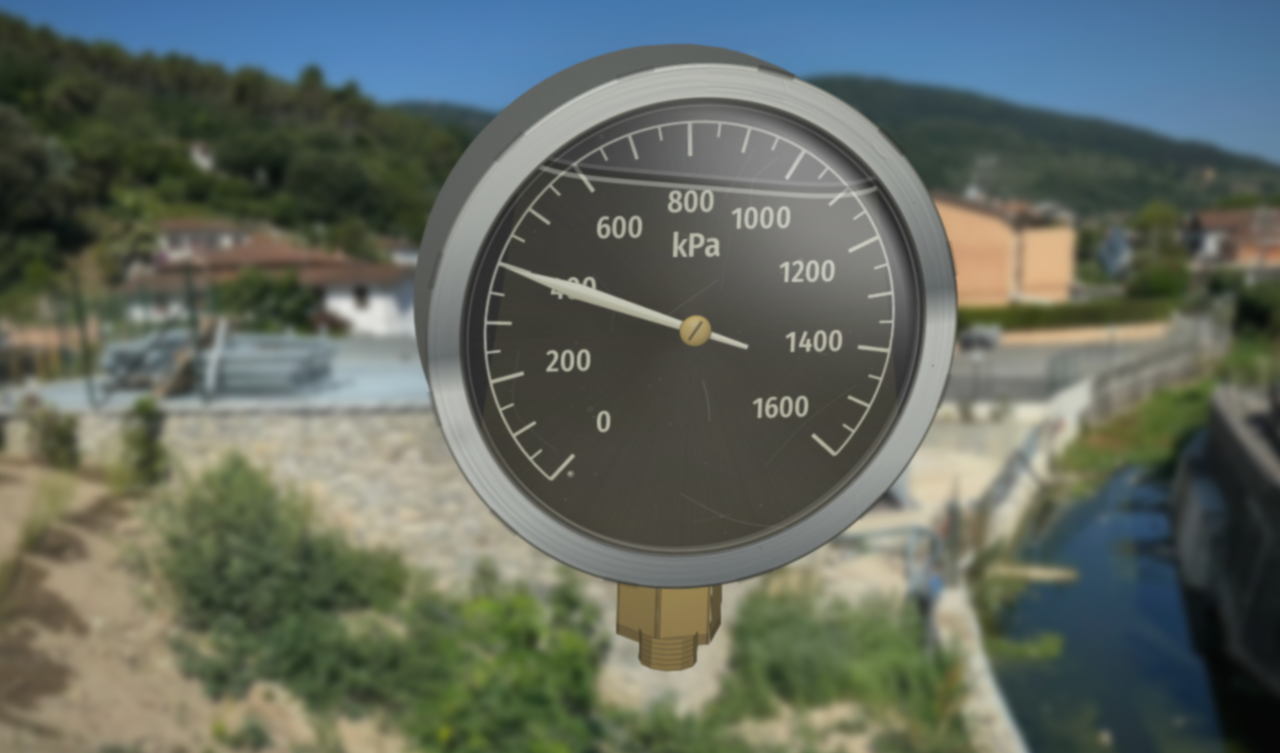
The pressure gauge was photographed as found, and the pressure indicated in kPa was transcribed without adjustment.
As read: 400 kPa
